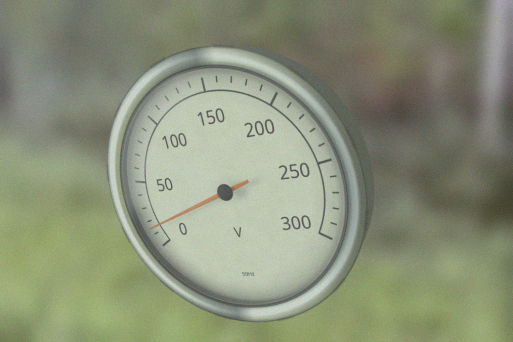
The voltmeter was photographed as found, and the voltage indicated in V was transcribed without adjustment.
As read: 15 V
